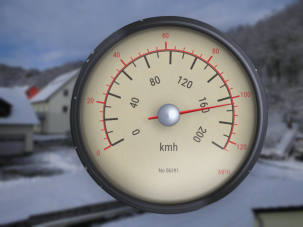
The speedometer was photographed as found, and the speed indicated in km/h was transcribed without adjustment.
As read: 165 km/h
